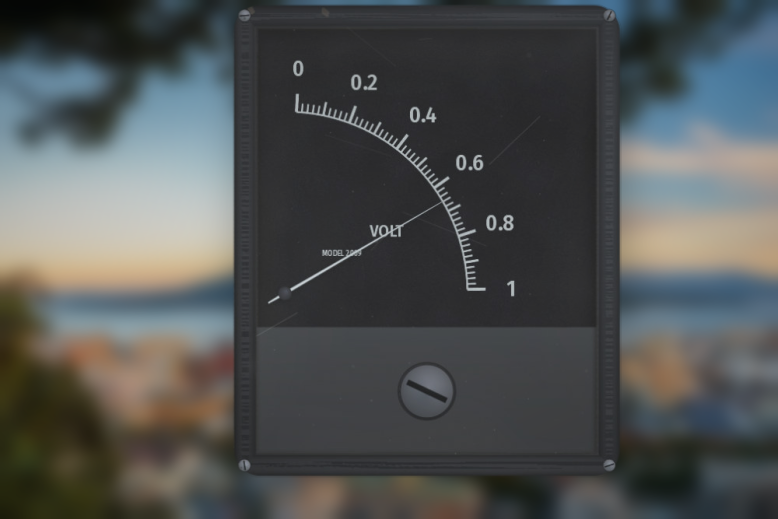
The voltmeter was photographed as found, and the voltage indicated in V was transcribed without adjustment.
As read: 0.66 V
